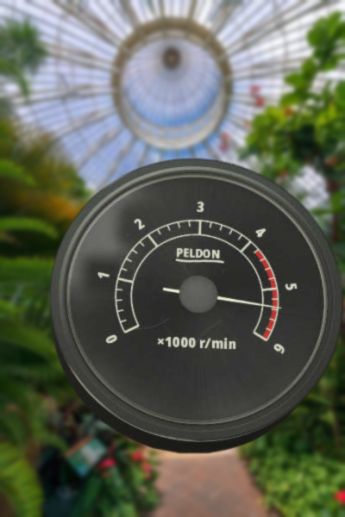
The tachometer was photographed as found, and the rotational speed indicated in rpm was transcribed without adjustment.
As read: 5400 rpm
